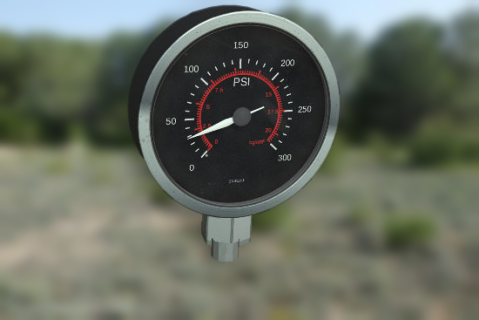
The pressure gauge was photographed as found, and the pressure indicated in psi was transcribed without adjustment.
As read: 30 psi
